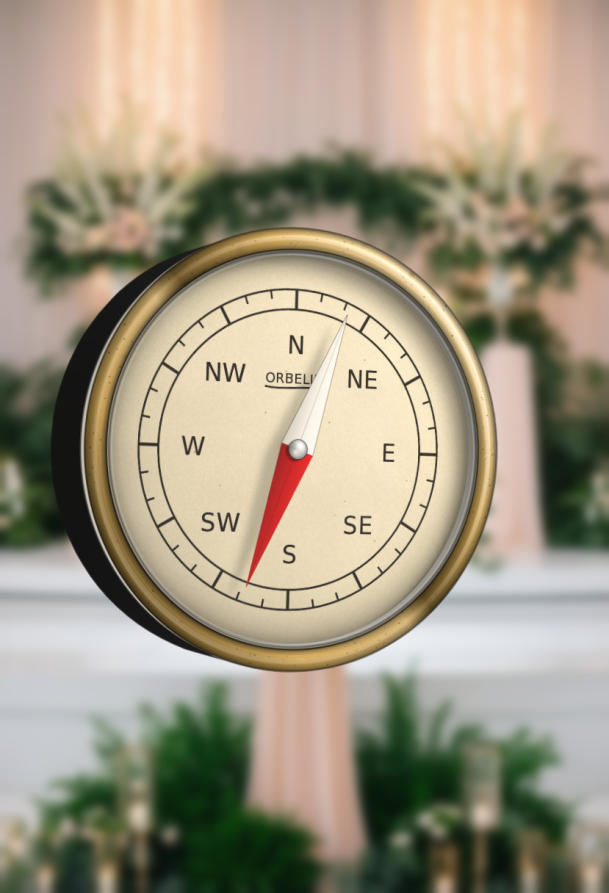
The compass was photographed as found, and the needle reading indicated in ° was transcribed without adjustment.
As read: 200 °
